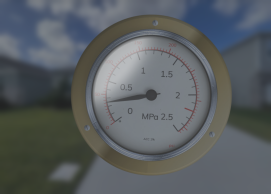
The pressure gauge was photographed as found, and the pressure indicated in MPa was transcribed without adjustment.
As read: 0.25 MPa
